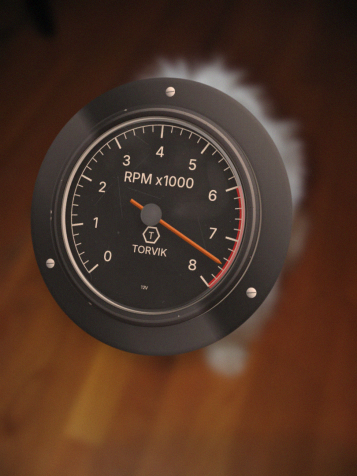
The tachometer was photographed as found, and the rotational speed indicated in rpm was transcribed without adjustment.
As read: 7500 rpm
